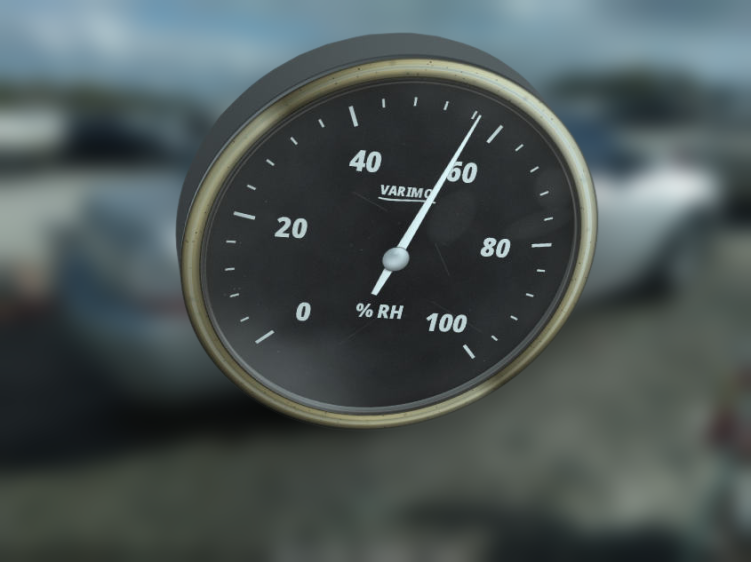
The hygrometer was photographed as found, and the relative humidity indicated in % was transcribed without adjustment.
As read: 56 %
